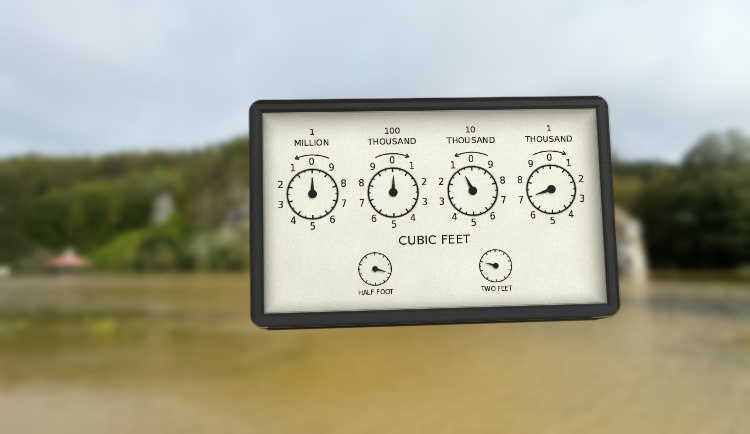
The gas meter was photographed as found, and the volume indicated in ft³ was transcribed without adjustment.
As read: 700 ft³
